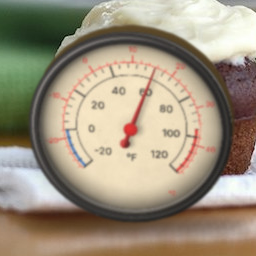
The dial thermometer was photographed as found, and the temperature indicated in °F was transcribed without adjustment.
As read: 60 °F
